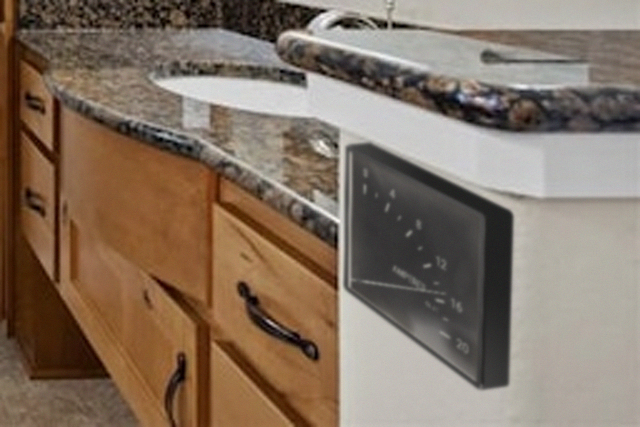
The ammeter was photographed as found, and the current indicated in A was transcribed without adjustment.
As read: 15 A
